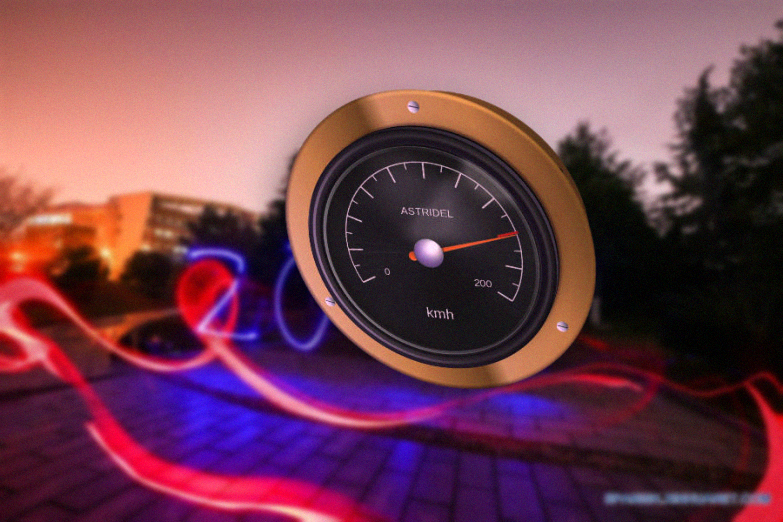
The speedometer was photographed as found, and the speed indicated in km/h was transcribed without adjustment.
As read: 160 km/h
